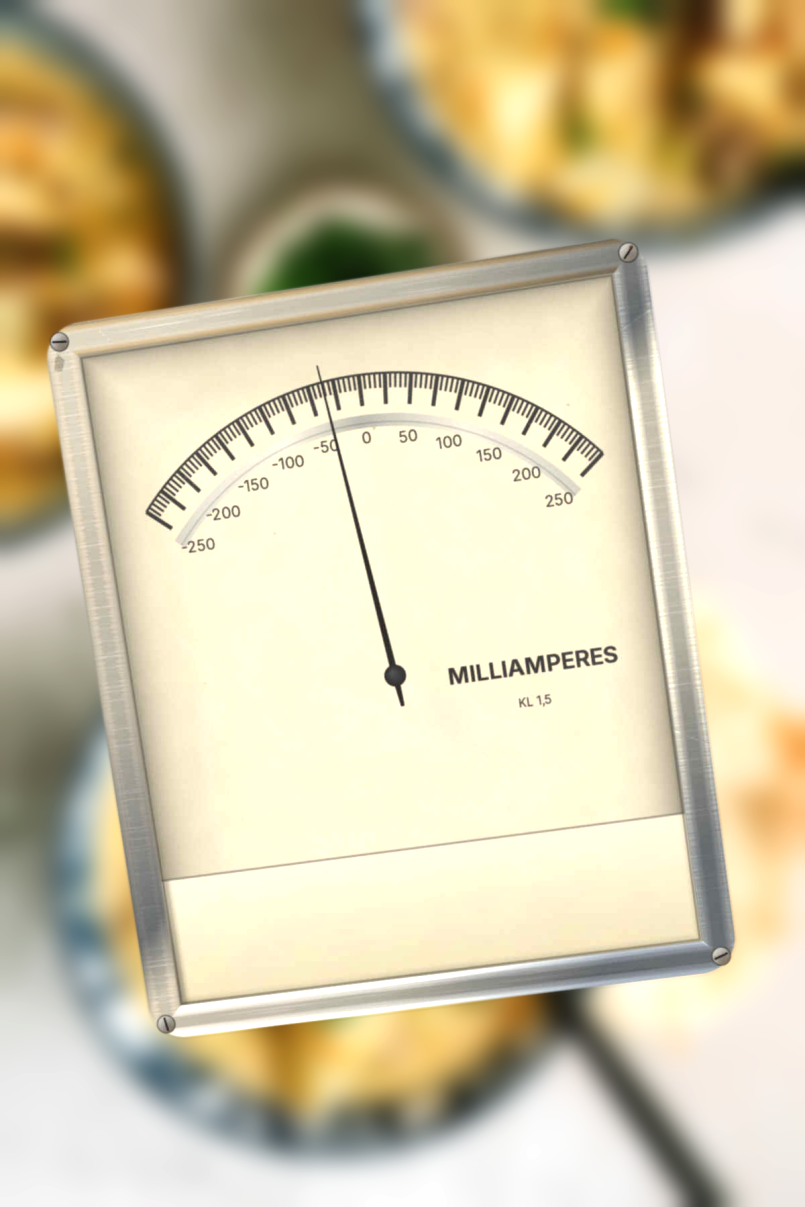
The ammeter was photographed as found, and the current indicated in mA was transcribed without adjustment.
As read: -35 mA
